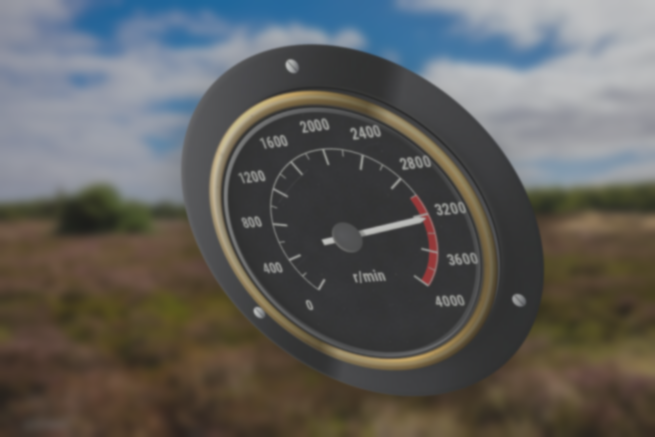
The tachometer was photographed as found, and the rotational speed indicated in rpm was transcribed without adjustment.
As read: 3200 rpm
